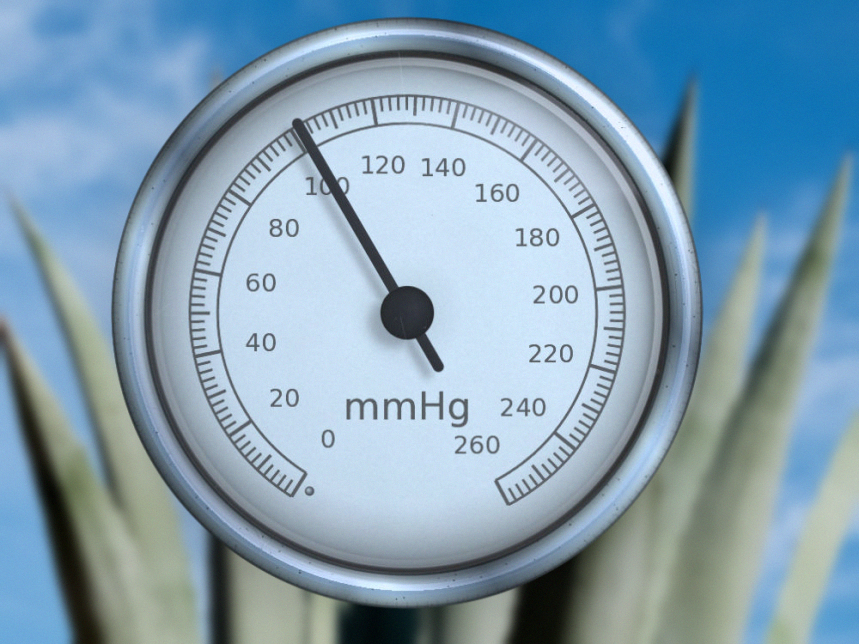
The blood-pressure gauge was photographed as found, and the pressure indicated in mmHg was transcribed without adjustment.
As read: 102 mmHg
